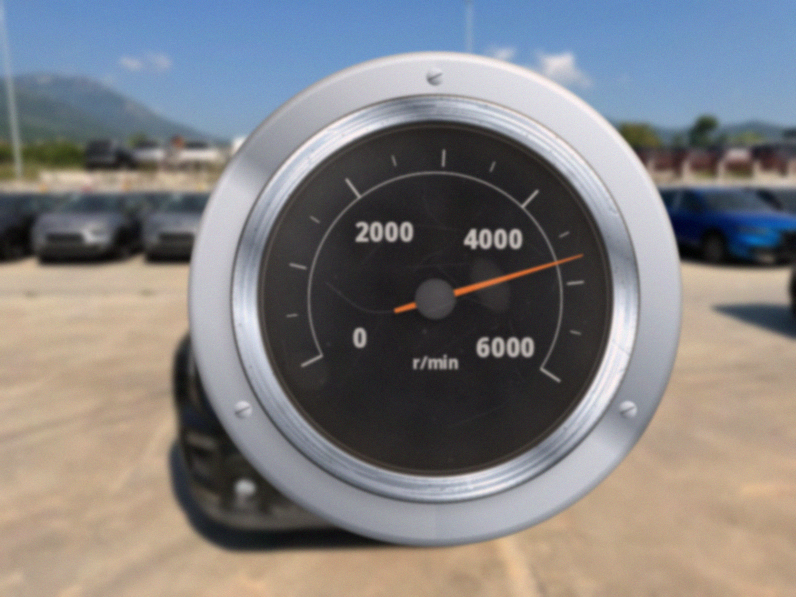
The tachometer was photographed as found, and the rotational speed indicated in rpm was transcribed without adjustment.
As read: 4750 rpm
